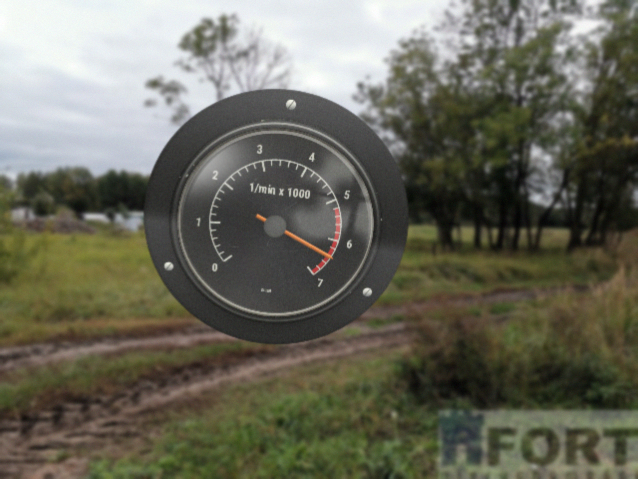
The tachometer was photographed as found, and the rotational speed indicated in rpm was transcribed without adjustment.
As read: 6400 rpm
